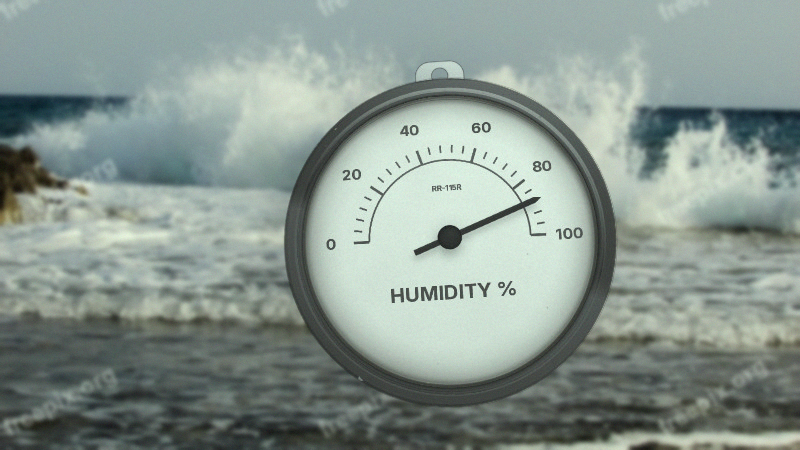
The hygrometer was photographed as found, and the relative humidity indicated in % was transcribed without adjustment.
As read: 88 %
